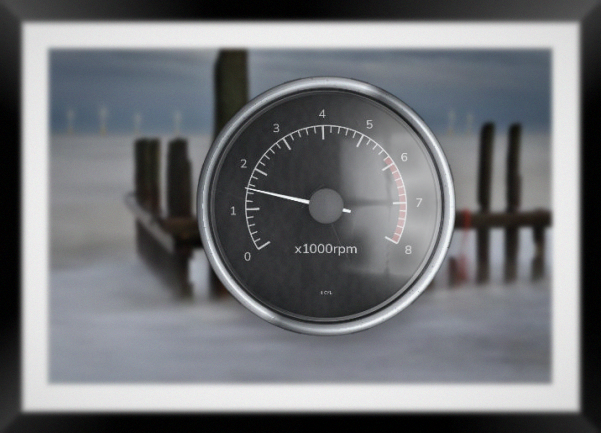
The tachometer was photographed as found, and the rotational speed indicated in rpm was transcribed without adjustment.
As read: 1500 rpm
